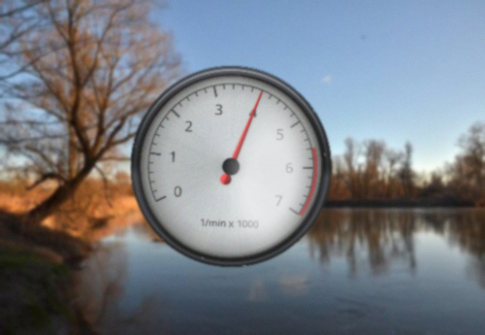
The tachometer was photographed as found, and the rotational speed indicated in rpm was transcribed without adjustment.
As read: 4000 rpm
